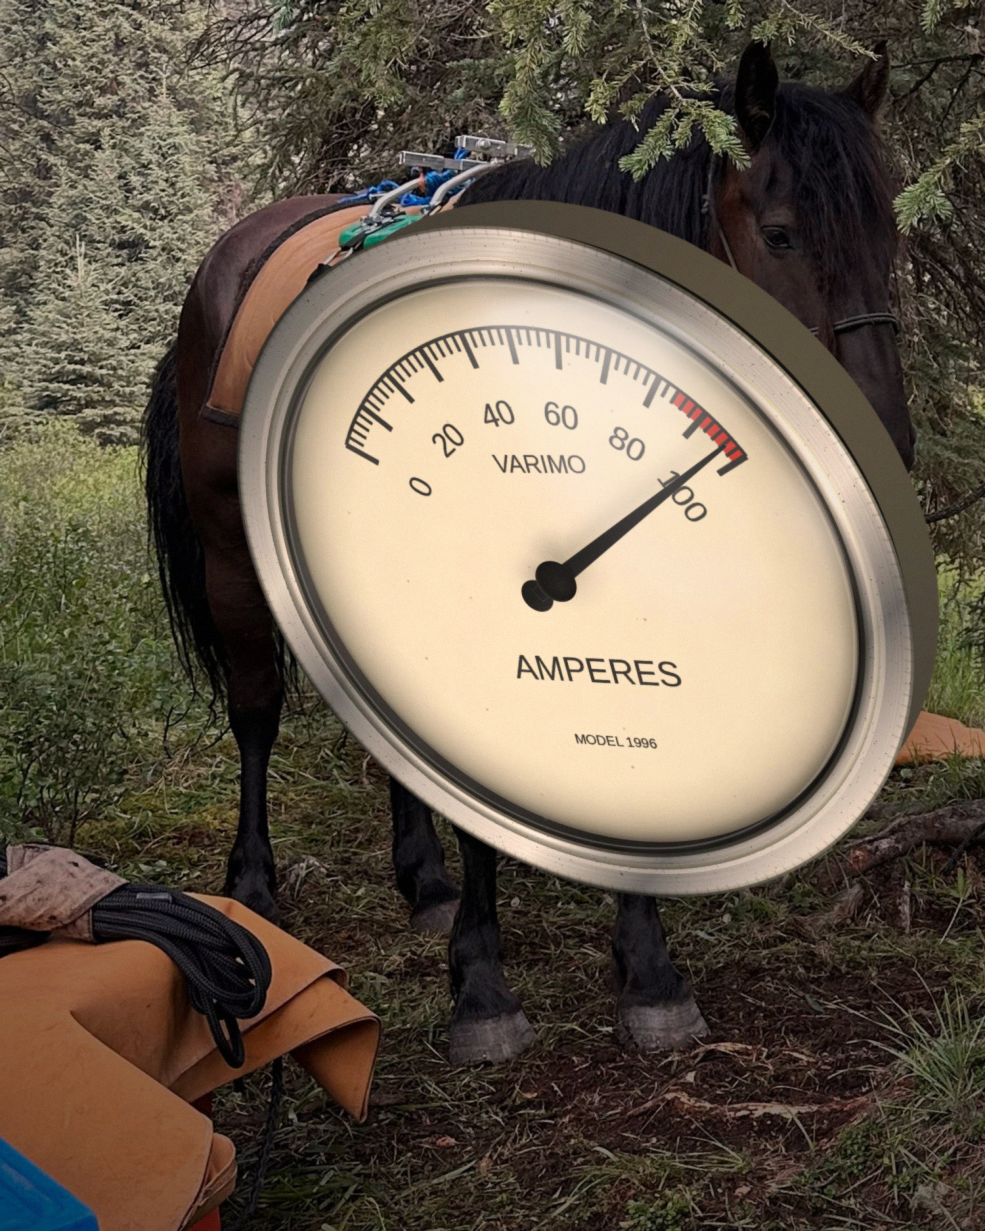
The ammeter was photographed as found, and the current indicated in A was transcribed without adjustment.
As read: 96 A
